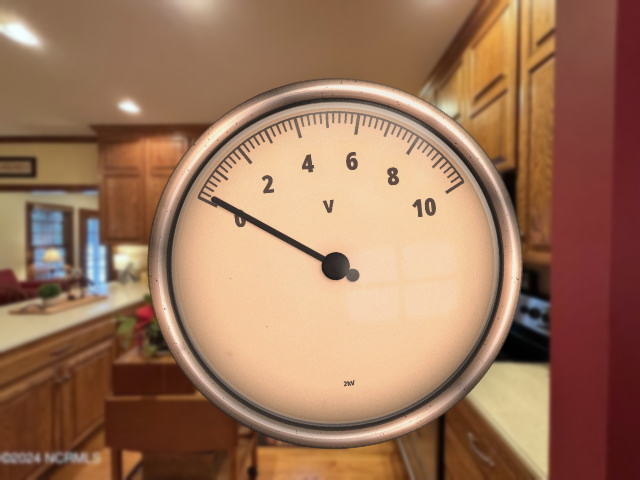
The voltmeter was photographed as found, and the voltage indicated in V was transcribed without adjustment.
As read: 0.2 V
